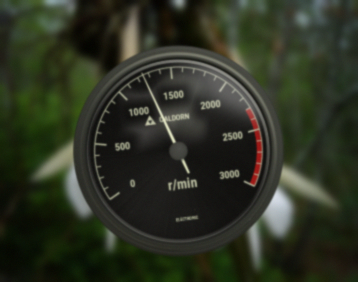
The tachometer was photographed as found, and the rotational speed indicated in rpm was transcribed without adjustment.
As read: 1250 rpm
